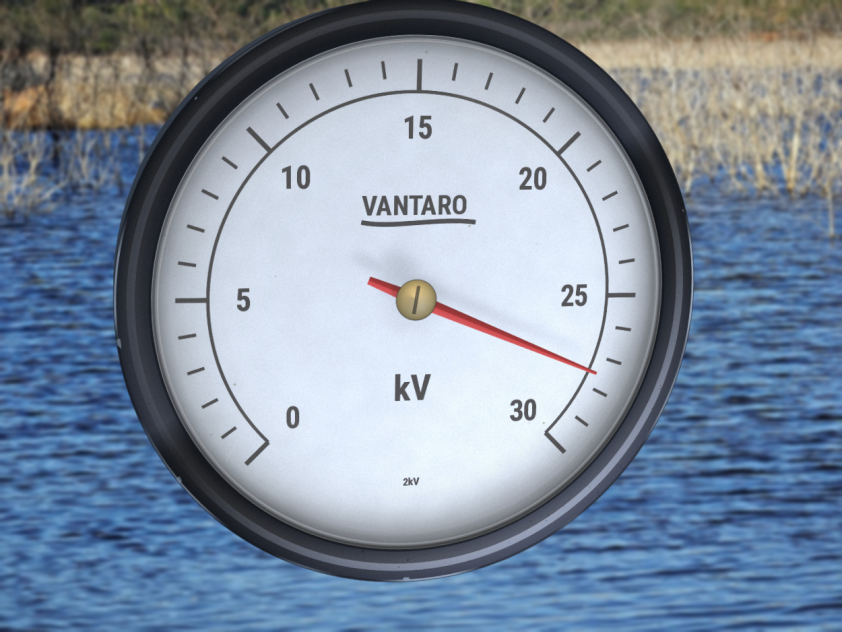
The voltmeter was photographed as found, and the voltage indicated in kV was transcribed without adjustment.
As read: 27.5 kV
